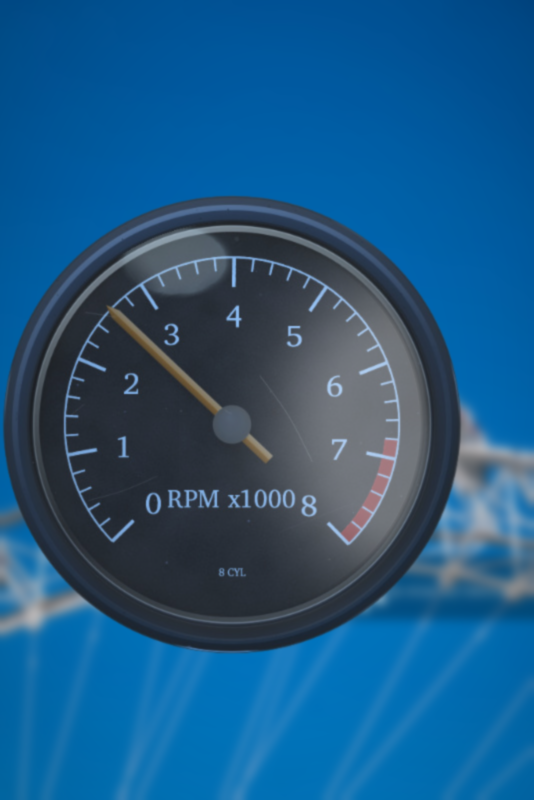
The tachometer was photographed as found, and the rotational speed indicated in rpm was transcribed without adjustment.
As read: 2600 rpm
